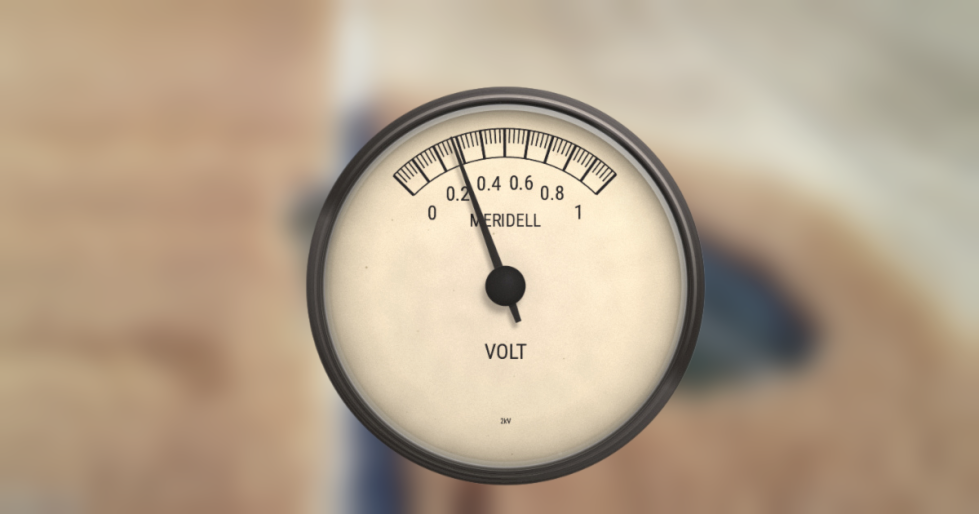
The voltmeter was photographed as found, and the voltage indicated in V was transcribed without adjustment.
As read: 0.28 V
